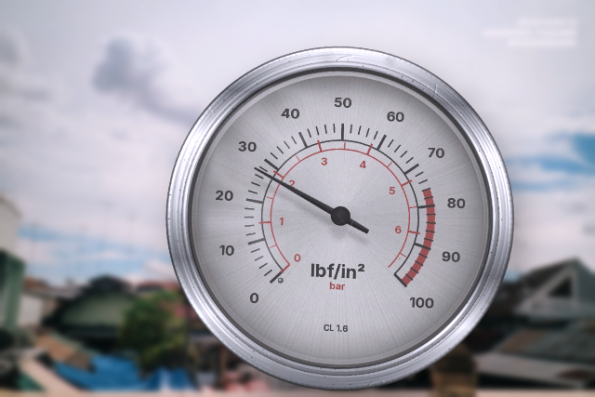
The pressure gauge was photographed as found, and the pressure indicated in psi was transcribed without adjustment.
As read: 27 psi
